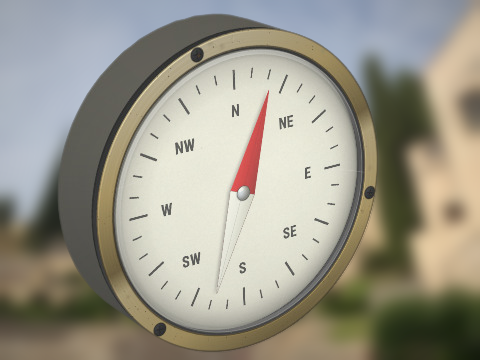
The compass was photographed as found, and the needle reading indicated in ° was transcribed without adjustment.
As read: 20 °
